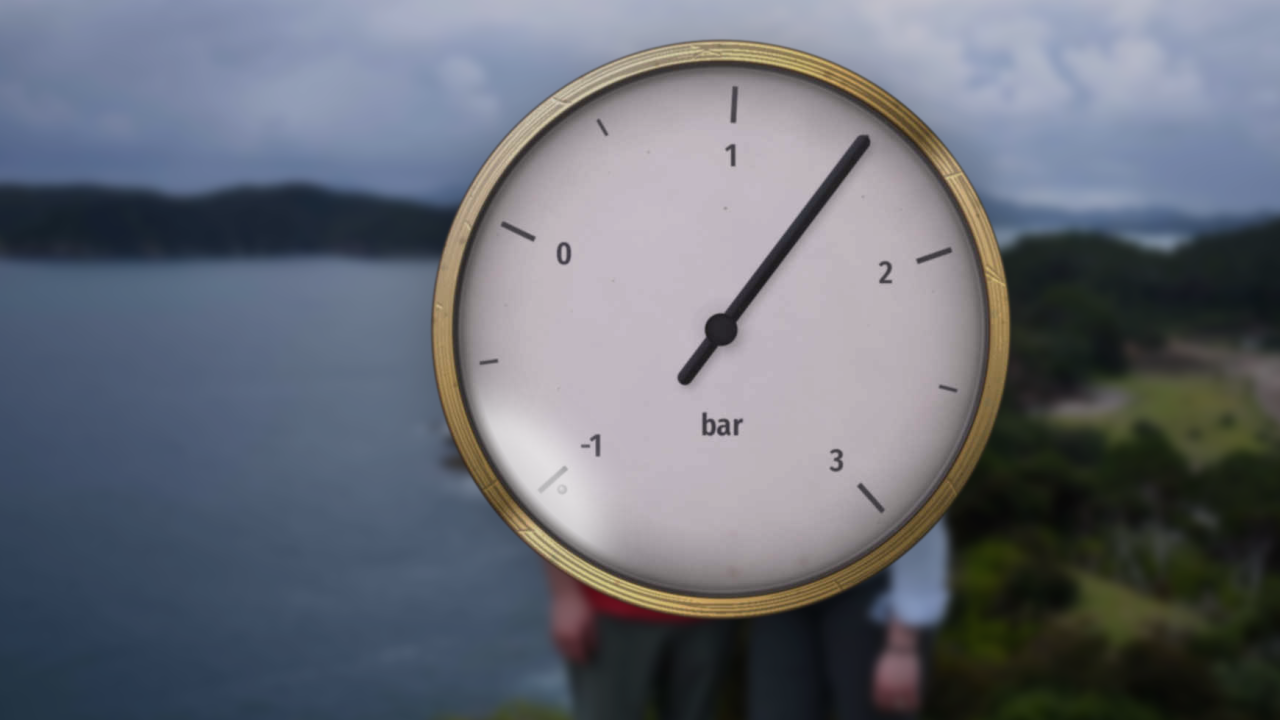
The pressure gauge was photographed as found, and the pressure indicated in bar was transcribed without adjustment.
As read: 1.5 bar
